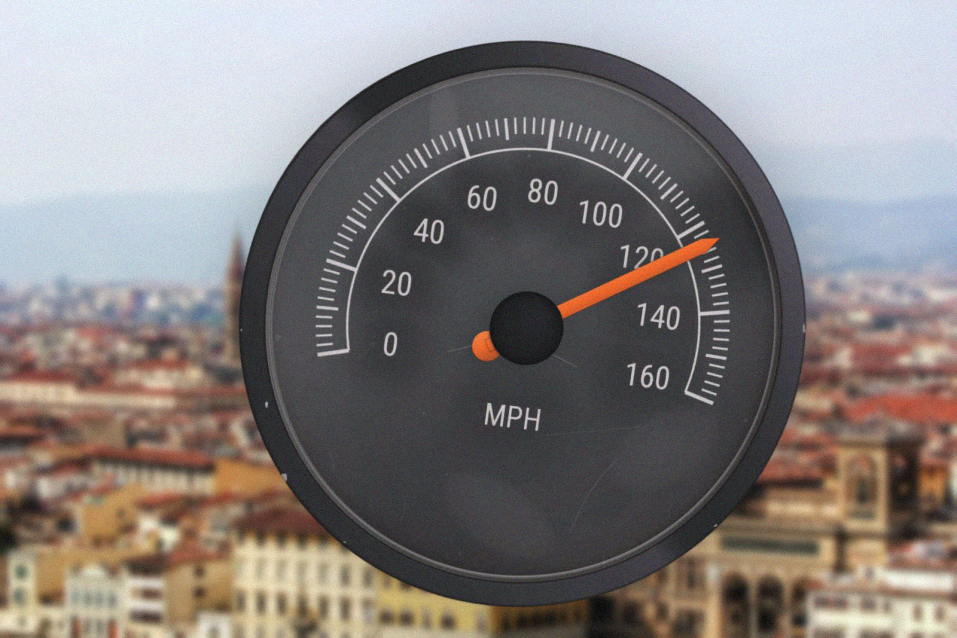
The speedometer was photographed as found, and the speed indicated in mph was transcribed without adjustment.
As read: 124 mph
